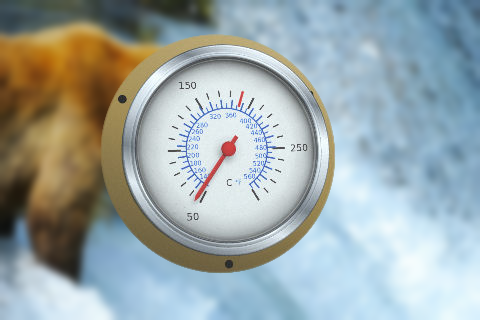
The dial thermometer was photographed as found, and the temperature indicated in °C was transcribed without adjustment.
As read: 55 °C
